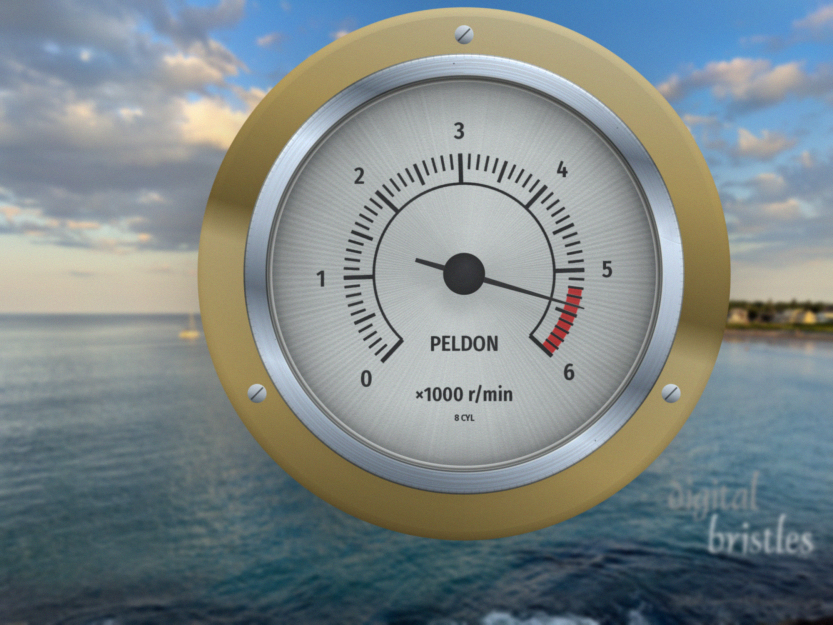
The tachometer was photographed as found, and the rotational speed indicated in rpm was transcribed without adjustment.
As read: 5400 rpm
